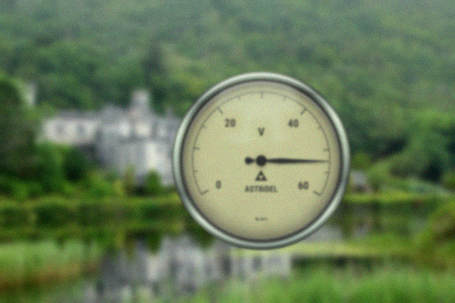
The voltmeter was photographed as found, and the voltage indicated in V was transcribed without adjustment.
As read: 52.5 V
